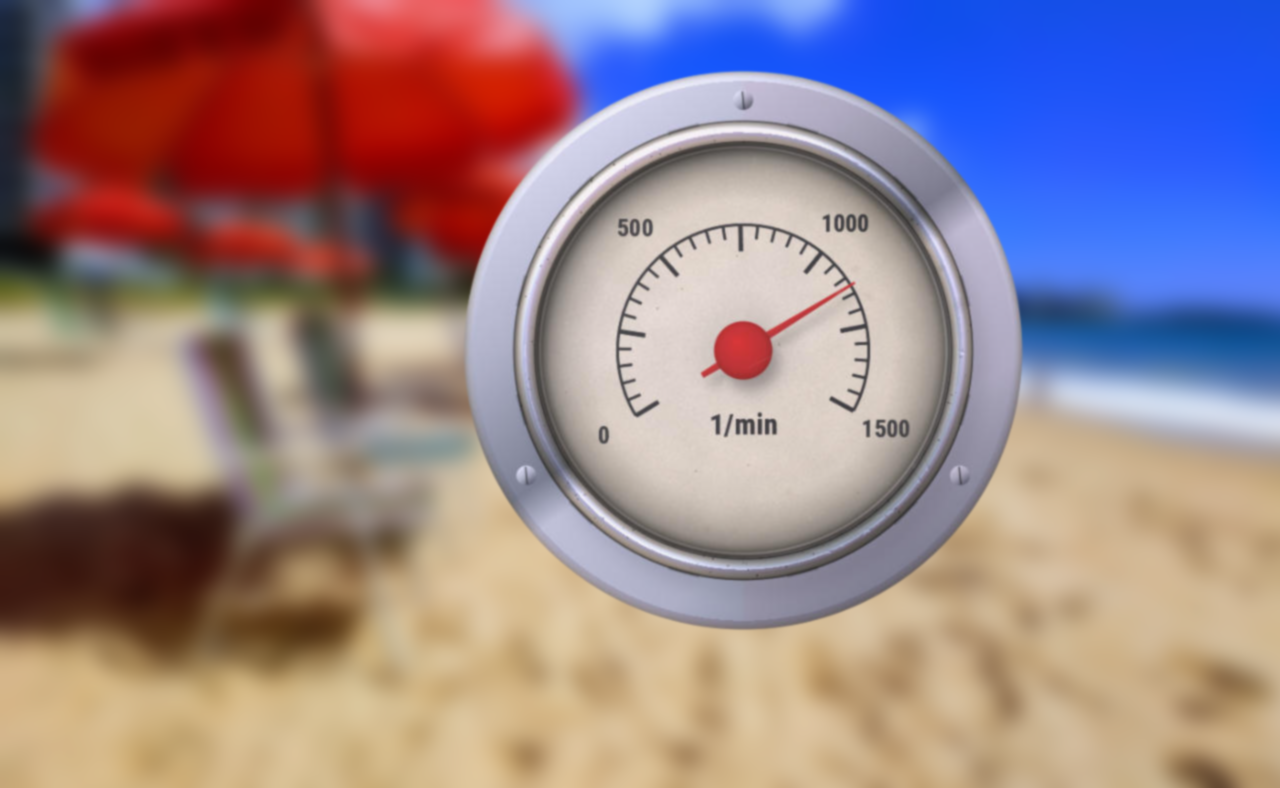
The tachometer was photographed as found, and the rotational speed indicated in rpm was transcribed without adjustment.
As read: 1125 rpm
